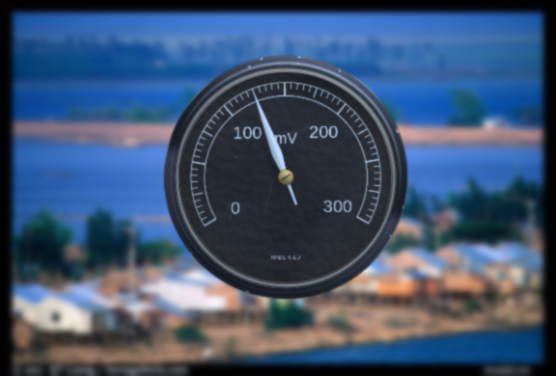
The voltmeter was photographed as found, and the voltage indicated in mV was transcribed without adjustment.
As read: 125 mV
